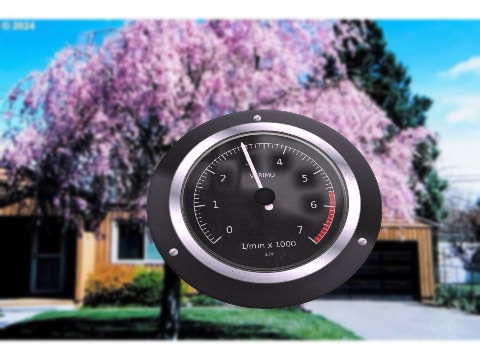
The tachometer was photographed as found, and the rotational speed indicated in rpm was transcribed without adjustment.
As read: 3000 rpm
